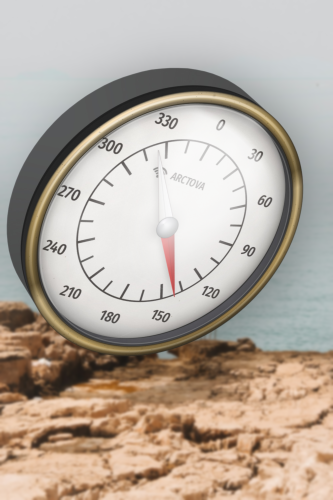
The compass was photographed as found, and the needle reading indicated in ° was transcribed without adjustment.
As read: 142.5 °
